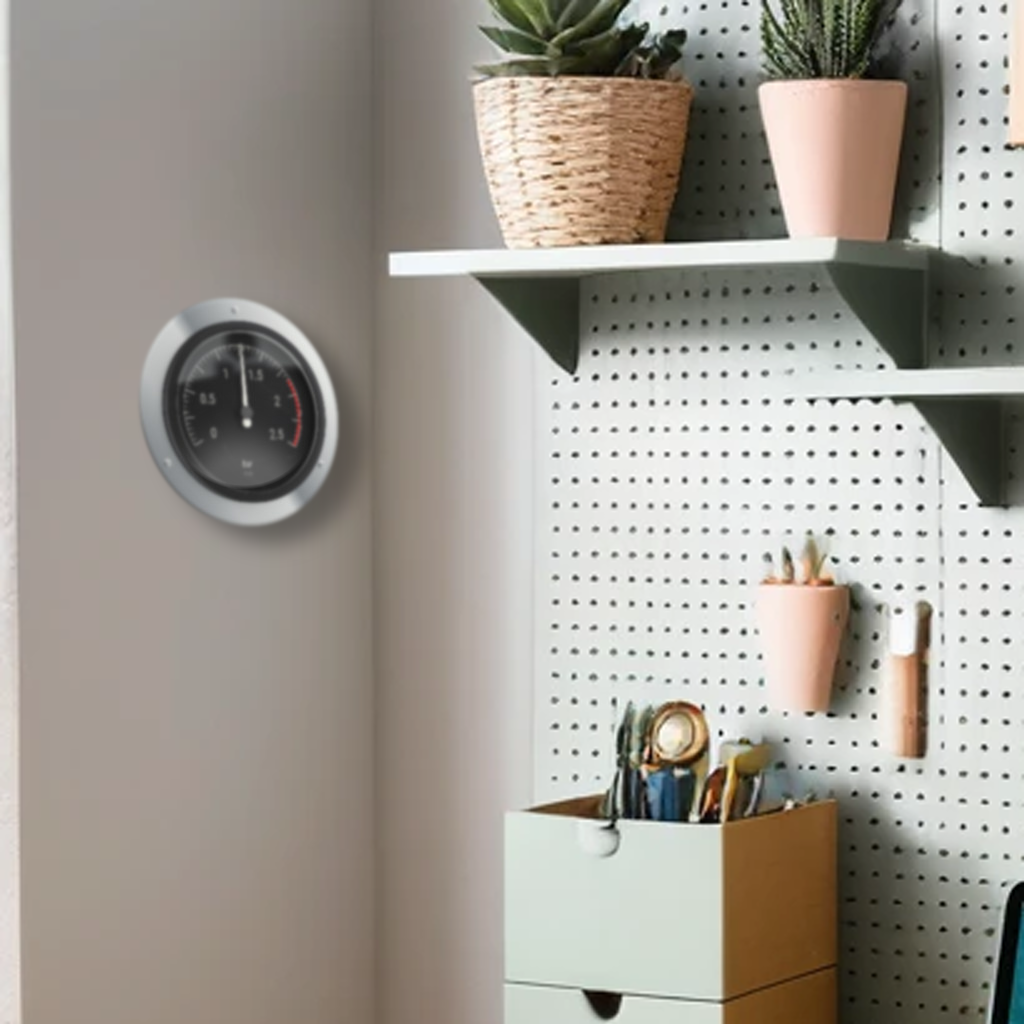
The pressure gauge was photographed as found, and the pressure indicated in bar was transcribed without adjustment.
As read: 1.25 bar
